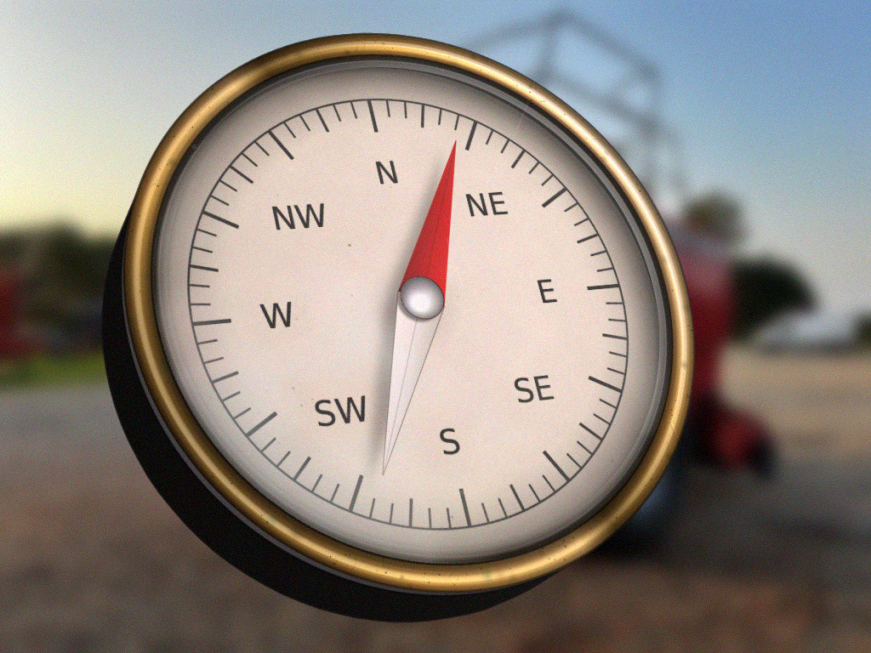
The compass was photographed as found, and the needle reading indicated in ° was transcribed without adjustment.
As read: 25 °
